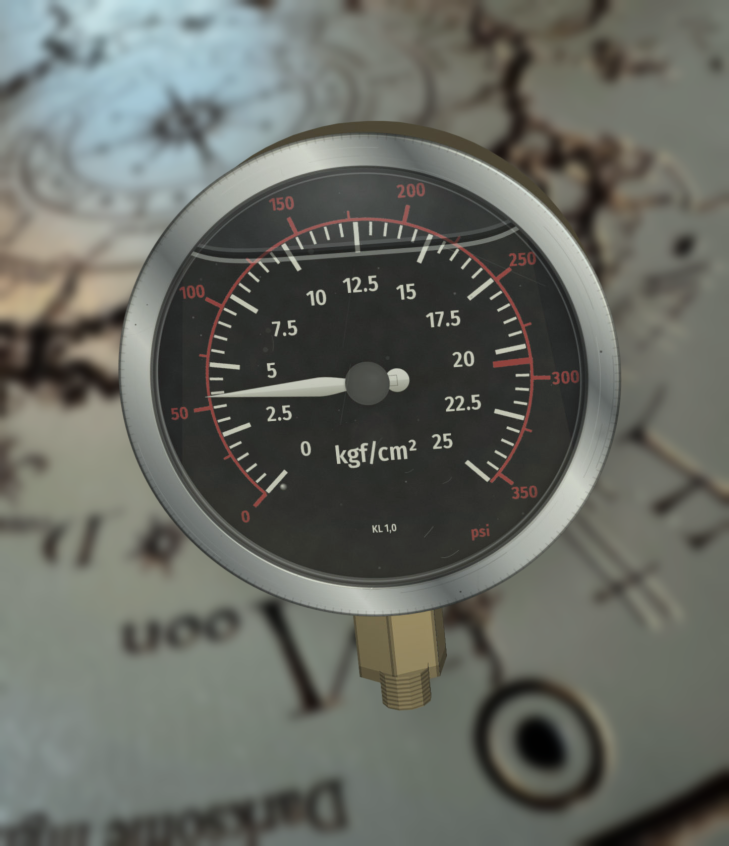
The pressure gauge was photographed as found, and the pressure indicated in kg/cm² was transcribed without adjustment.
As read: 4 kg/cm²
